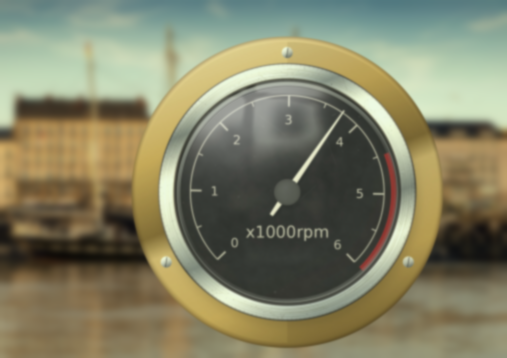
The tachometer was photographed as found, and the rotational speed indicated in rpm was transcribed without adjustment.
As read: 3750 rpm
